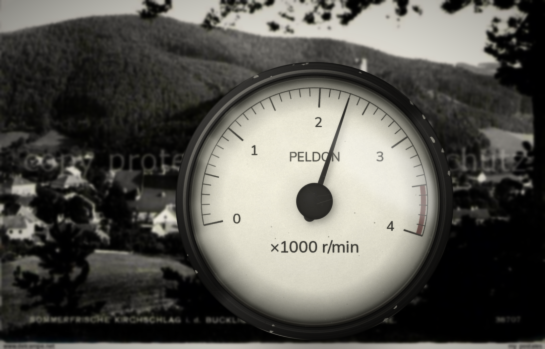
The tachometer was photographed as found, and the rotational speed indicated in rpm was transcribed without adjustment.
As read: 2300 rpm
